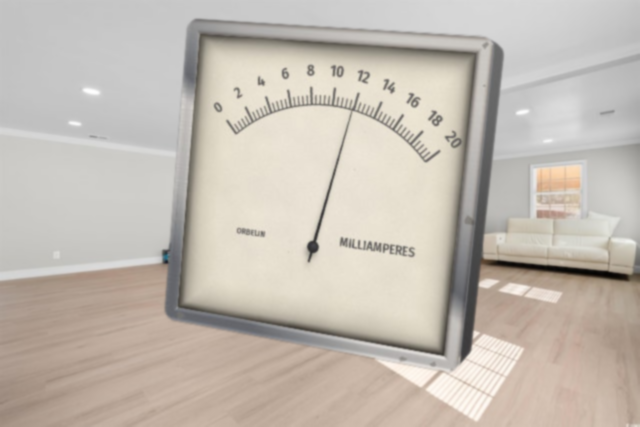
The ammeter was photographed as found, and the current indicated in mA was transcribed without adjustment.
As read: 12 mA
